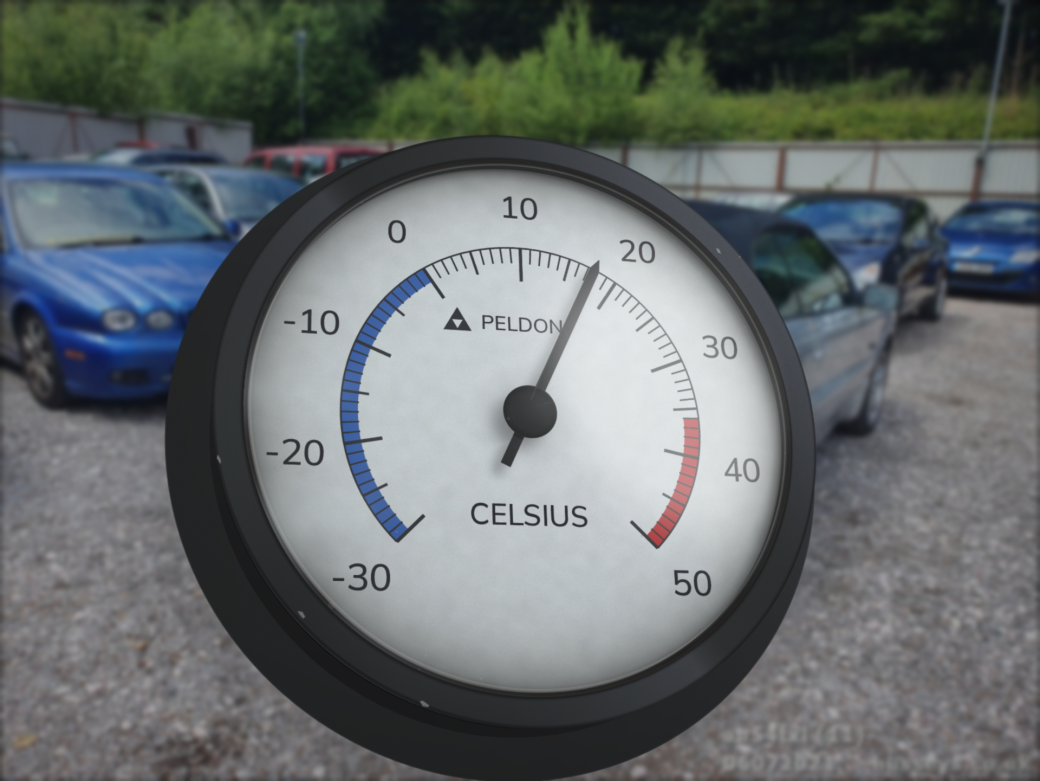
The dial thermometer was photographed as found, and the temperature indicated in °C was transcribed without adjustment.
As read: 17.5 °C
